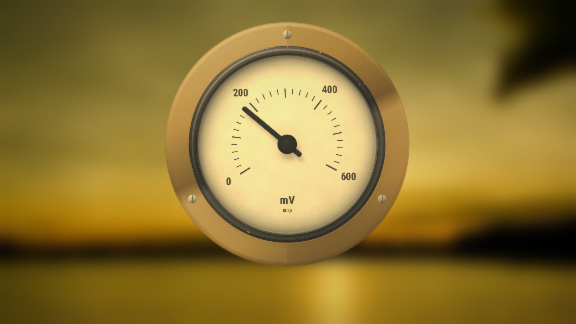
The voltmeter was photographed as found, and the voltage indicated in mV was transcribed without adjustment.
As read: 180 mV
